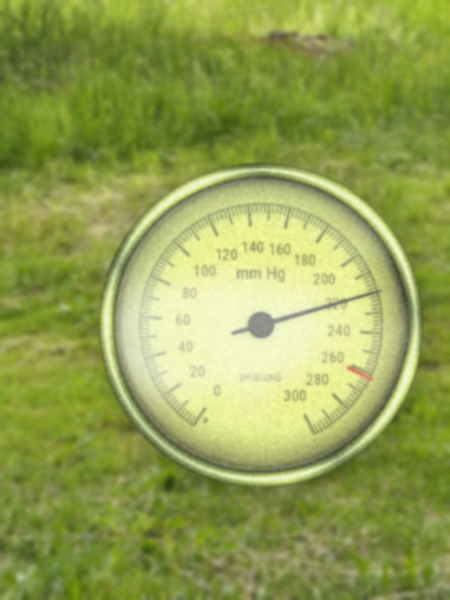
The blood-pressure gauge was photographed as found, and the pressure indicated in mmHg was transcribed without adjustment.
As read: 220 mmHg
